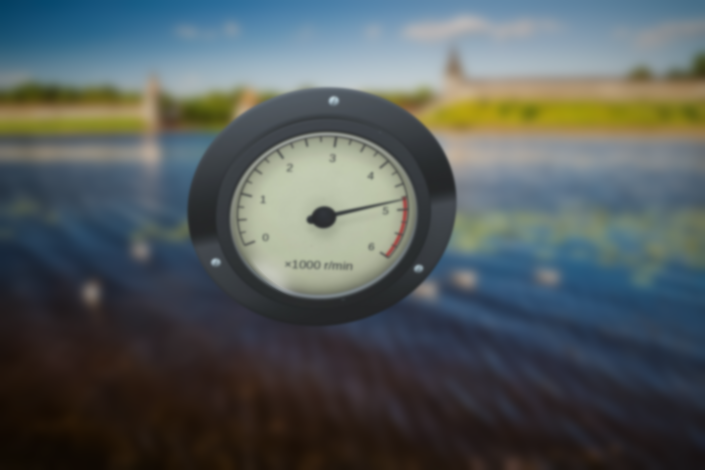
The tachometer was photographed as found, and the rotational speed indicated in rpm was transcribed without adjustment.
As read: 4750 rpm
